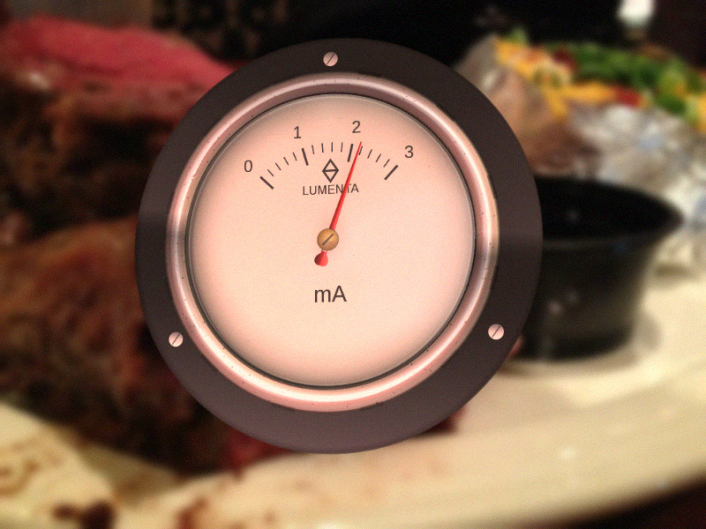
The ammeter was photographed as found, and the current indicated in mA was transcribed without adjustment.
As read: 2.2 mA
